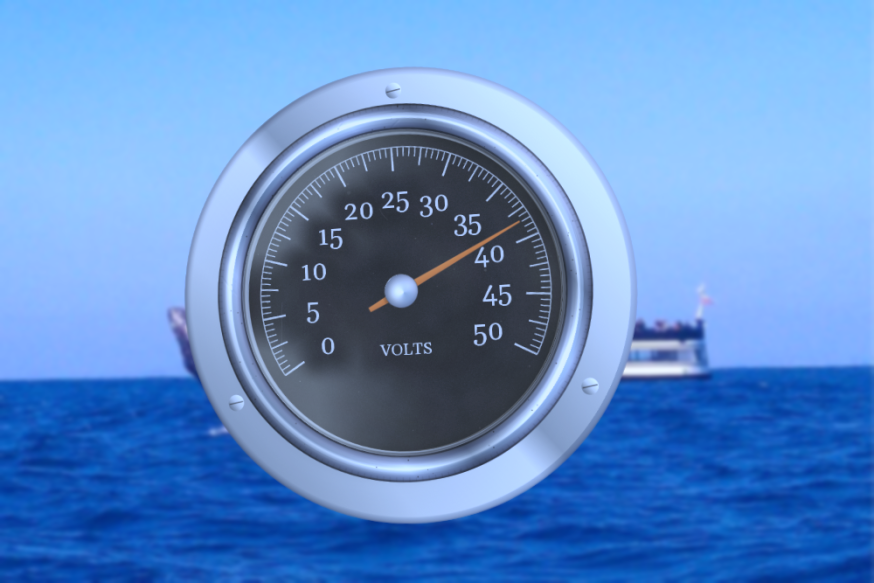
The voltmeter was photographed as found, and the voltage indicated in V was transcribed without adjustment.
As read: 38.5 V
